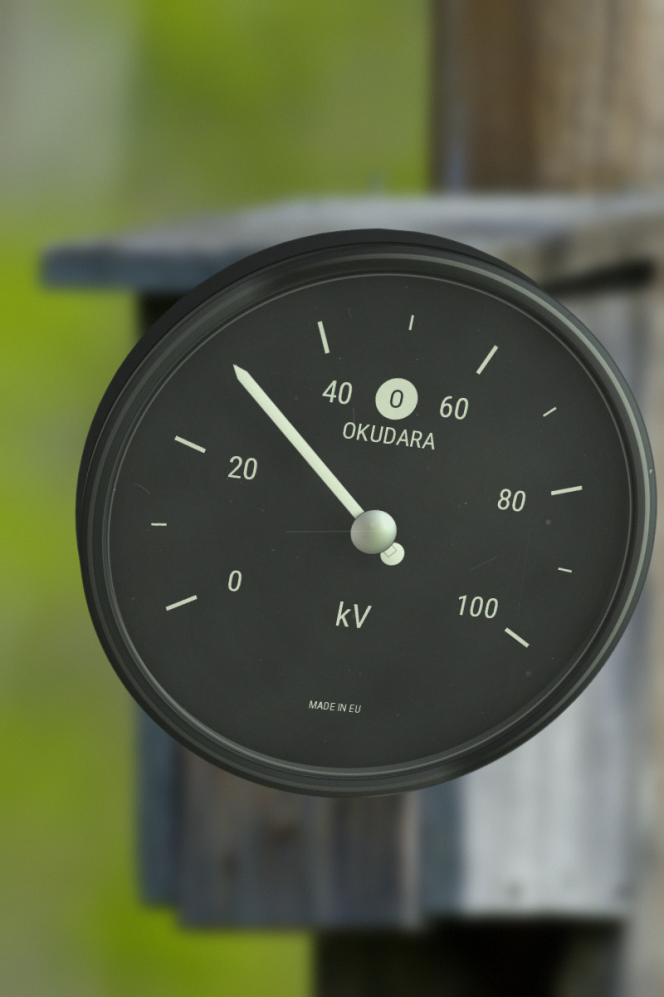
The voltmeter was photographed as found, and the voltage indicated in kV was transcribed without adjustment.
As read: 30 kV
